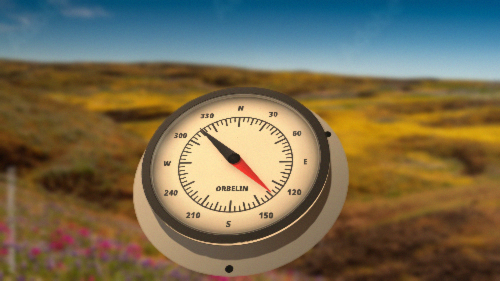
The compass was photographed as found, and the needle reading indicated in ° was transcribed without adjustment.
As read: 135 °
